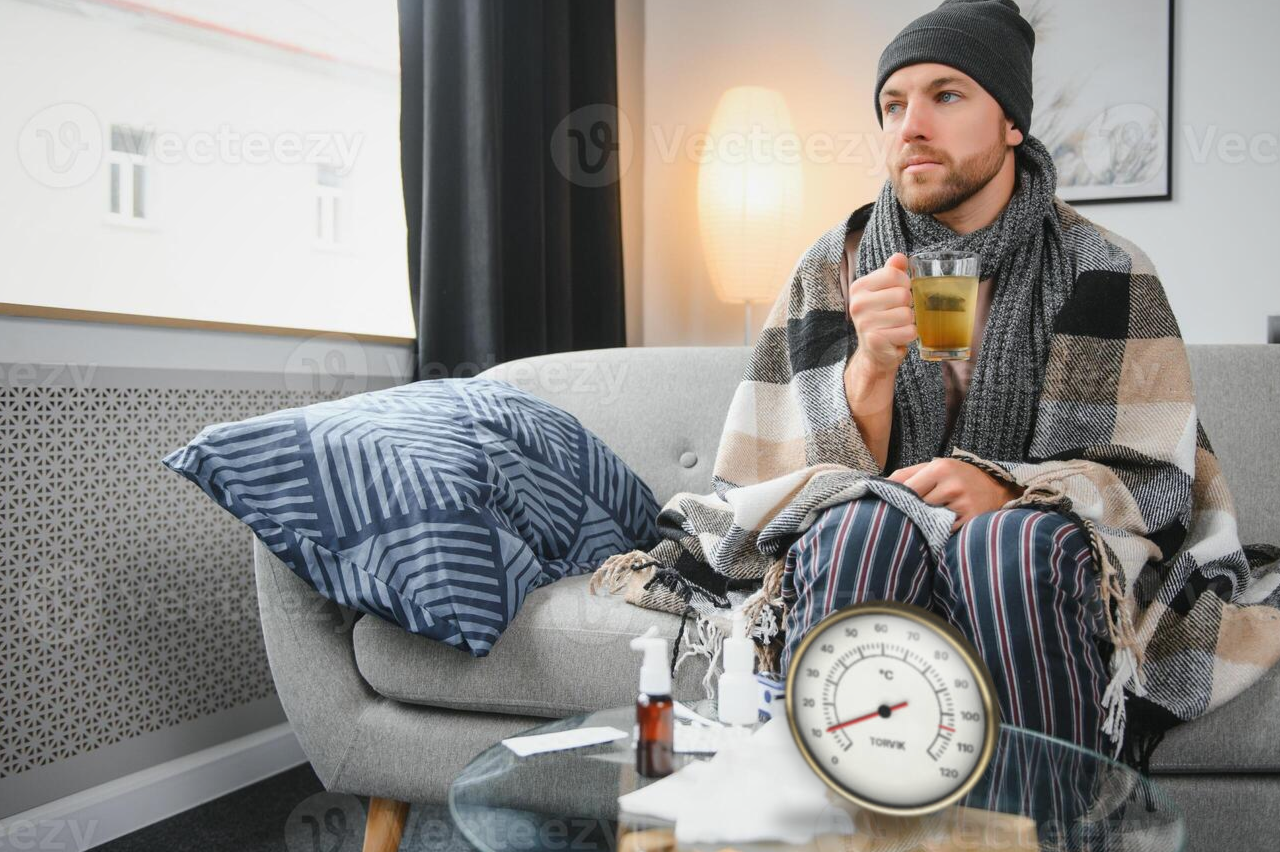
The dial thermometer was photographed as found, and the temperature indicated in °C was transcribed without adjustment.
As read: 10 °C
